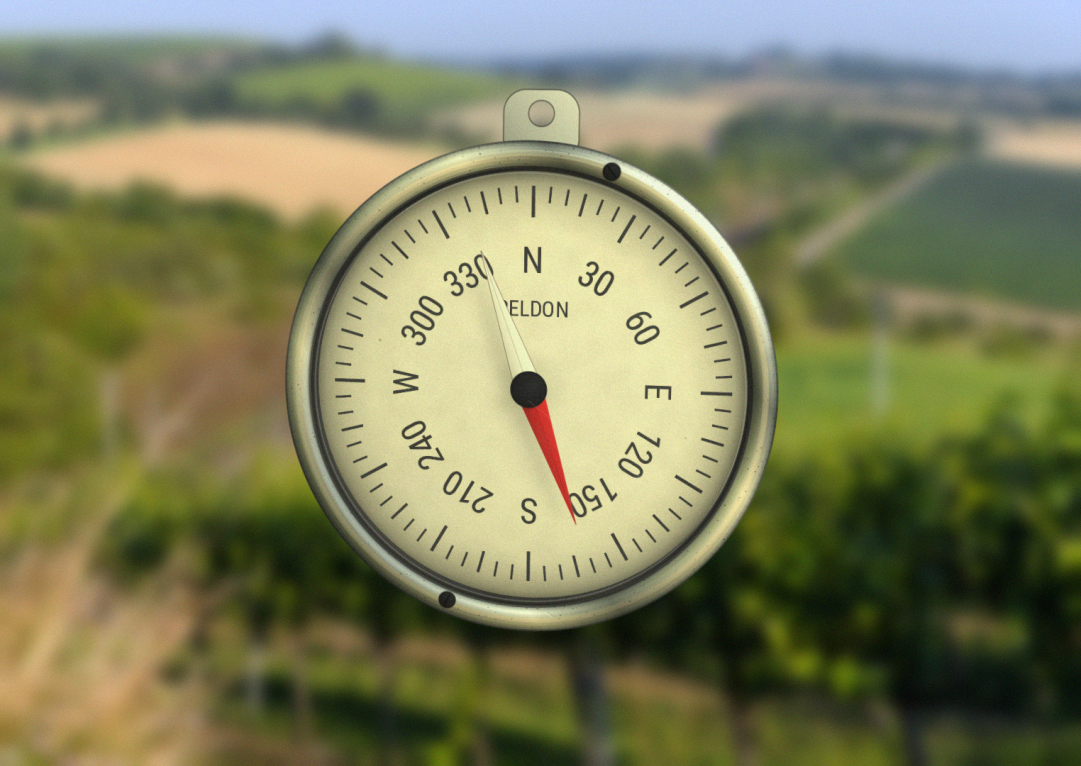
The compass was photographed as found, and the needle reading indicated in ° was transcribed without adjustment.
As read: 160 °
